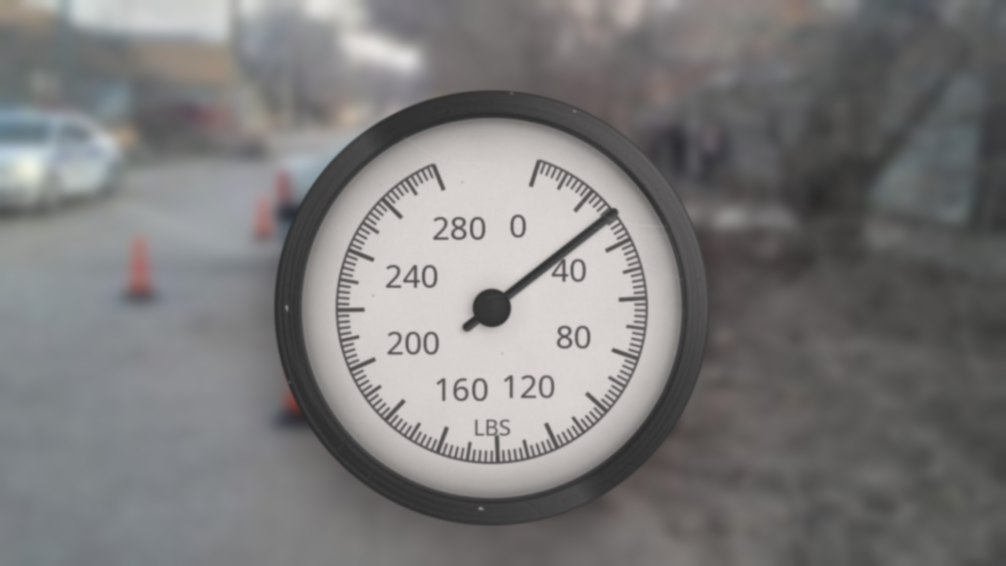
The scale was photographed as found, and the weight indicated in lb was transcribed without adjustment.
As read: 30 lb
